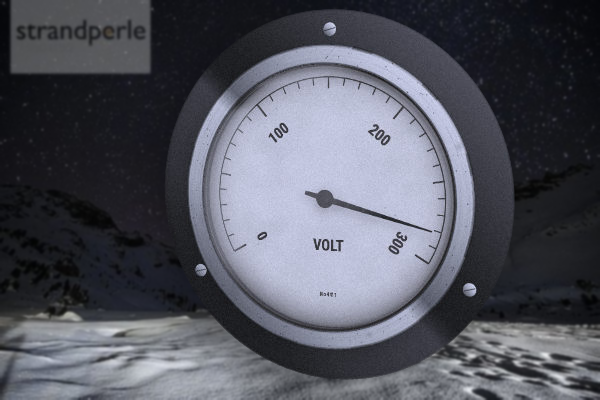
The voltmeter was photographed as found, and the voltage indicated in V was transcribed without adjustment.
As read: 280 V
